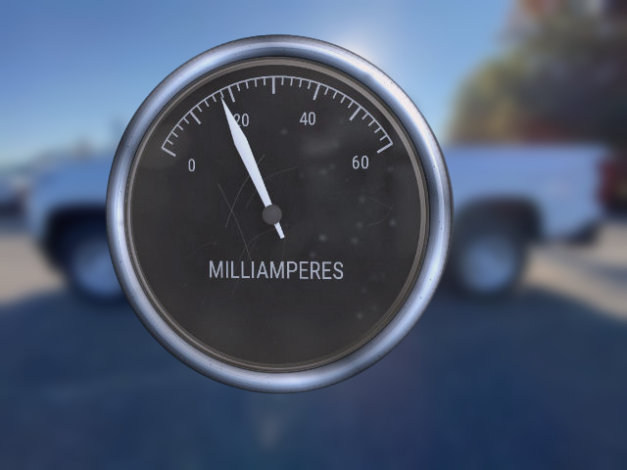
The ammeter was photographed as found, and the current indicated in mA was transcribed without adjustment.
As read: 18 mA
